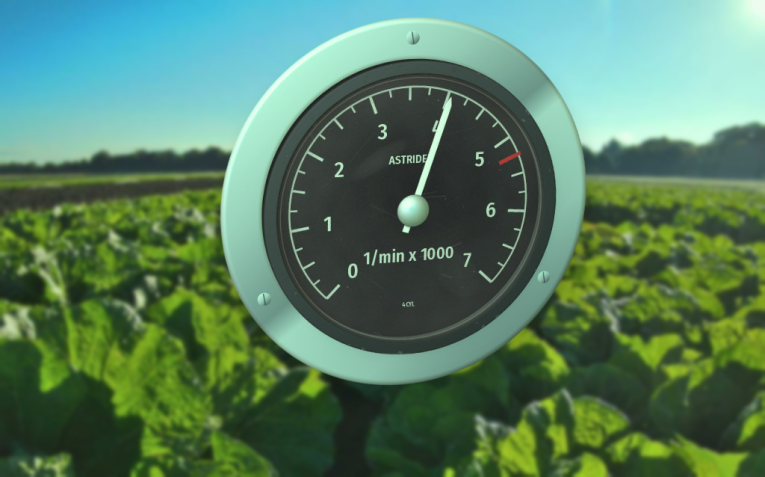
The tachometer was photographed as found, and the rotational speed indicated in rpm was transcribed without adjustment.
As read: 4000 rpm
